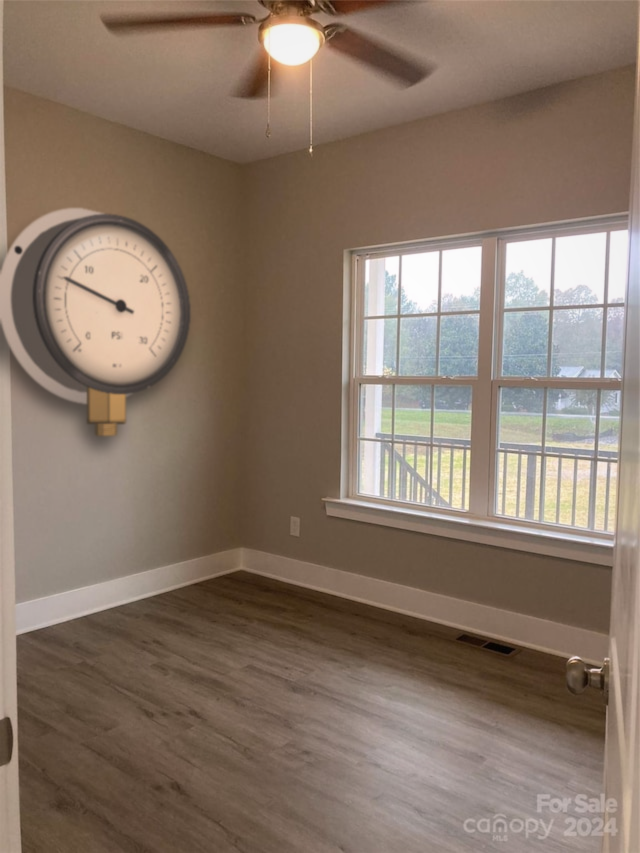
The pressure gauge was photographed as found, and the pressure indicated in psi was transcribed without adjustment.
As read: 7 psi
